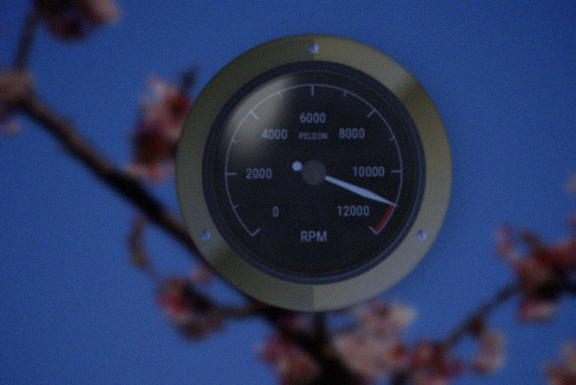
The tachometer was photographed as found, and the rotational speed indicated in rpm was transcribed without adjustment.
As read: 11000 rpm
